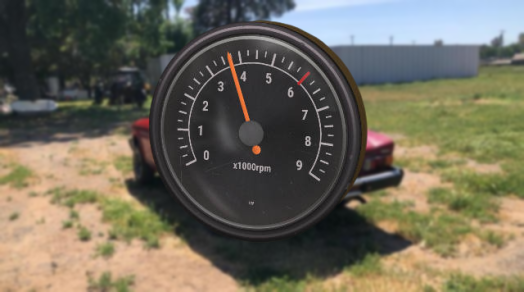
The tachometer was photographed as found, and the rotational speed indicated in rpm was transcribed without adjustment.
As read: 3750 rpm
